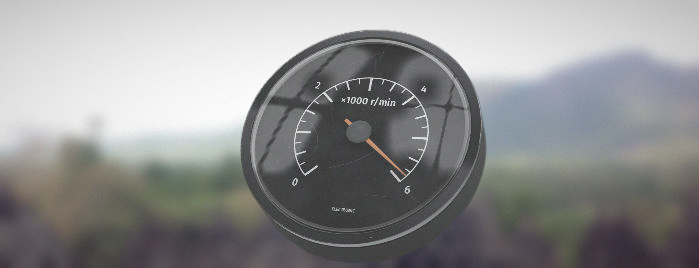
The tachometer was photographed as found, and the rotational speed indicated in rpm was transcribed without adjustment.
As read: 5875 rpm
